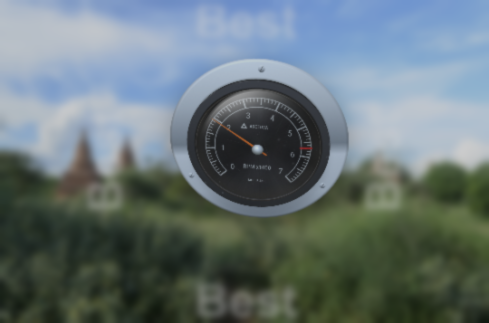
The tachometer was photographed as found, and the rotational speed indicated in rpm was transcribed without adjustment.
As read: 2000 rpm
